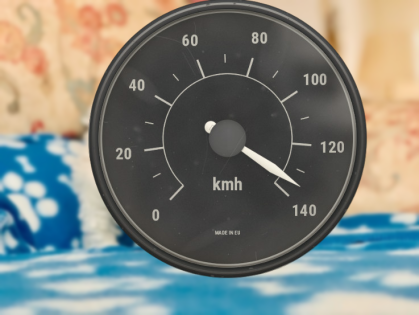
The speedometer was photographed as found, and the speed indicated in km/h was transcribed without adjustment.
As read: 135 km/h
